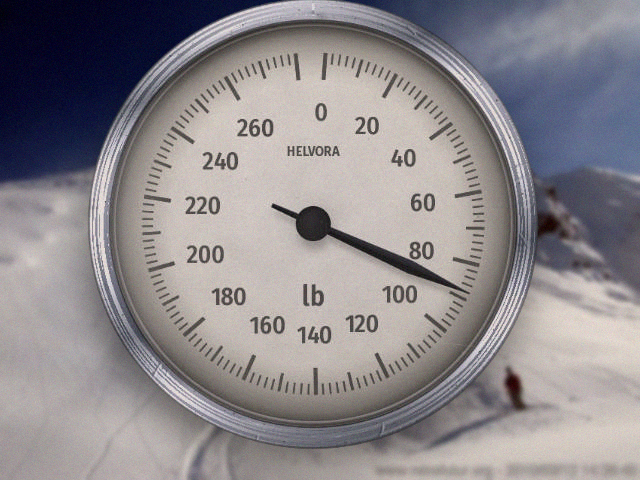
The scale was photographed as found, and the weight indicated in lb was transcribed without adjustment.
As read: 88 lb
